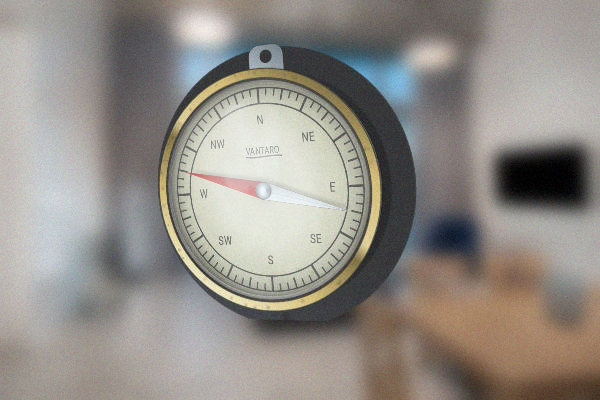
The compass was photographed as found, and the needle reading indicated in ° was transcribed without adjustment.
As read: 285 °
